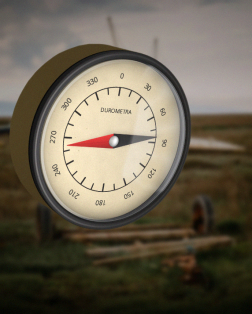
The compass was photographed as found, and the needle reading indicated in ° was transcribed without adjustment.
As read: 262.5 °
